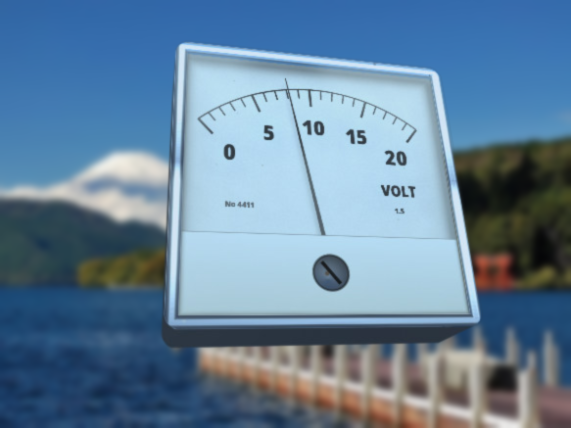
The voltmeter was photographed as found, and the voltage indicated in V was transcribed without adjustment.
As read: 8 V
